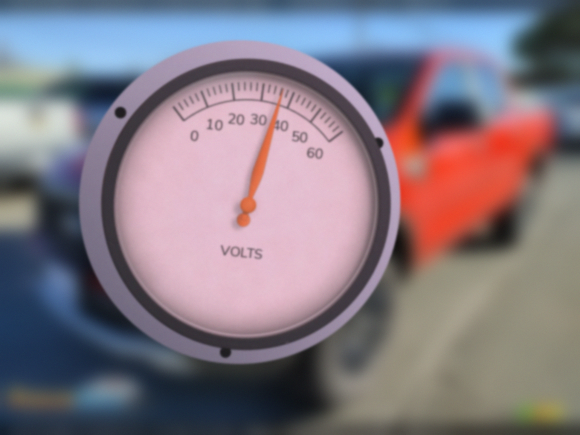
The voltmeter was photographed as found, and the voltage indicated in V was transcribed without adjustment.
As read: 36 V
